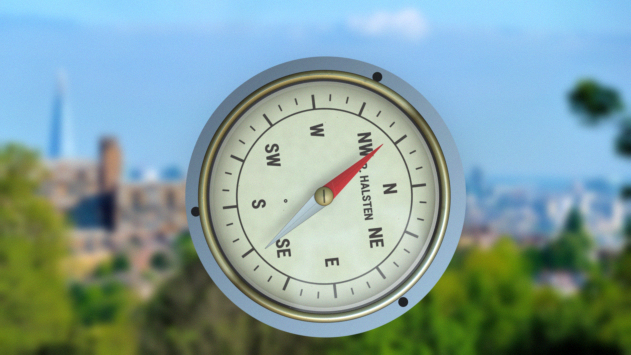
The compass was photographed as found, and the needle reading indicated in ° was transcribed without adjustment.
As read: 325 °
